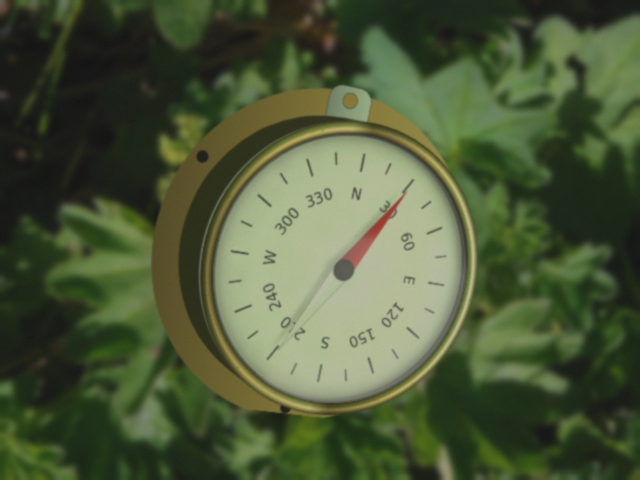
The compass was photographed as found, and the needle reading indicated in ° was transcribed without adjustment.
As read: 30 °
